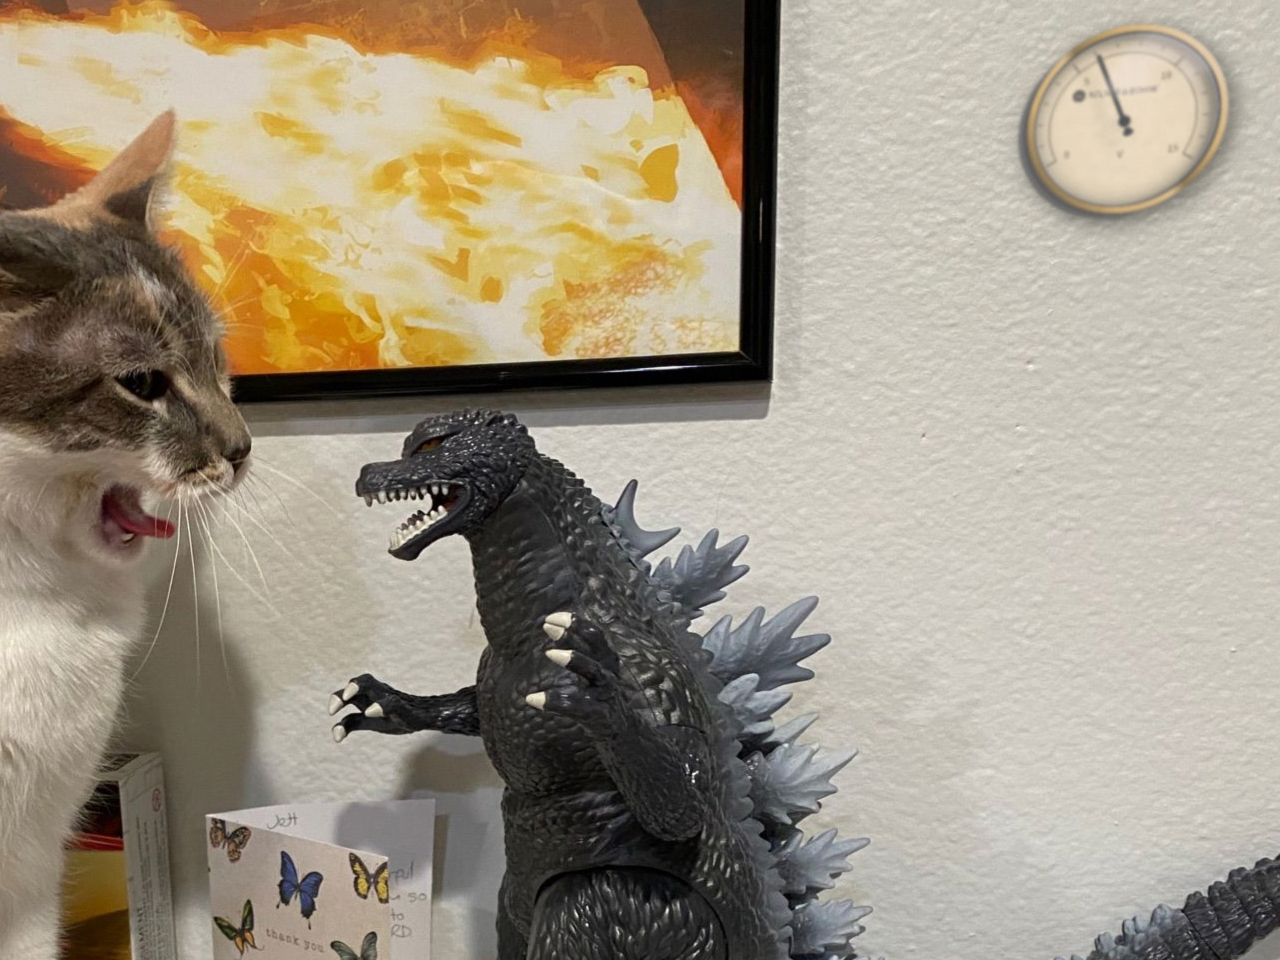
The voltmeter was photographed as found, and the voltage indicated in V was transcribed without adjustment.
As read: 6 V
